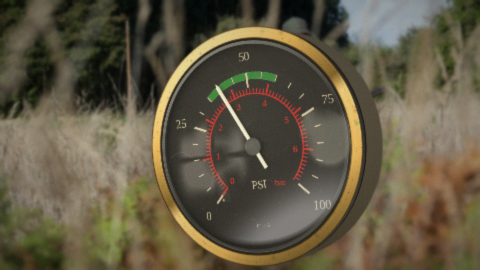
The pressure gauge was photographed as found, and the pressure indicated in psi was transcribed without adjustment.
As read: 40 psi
